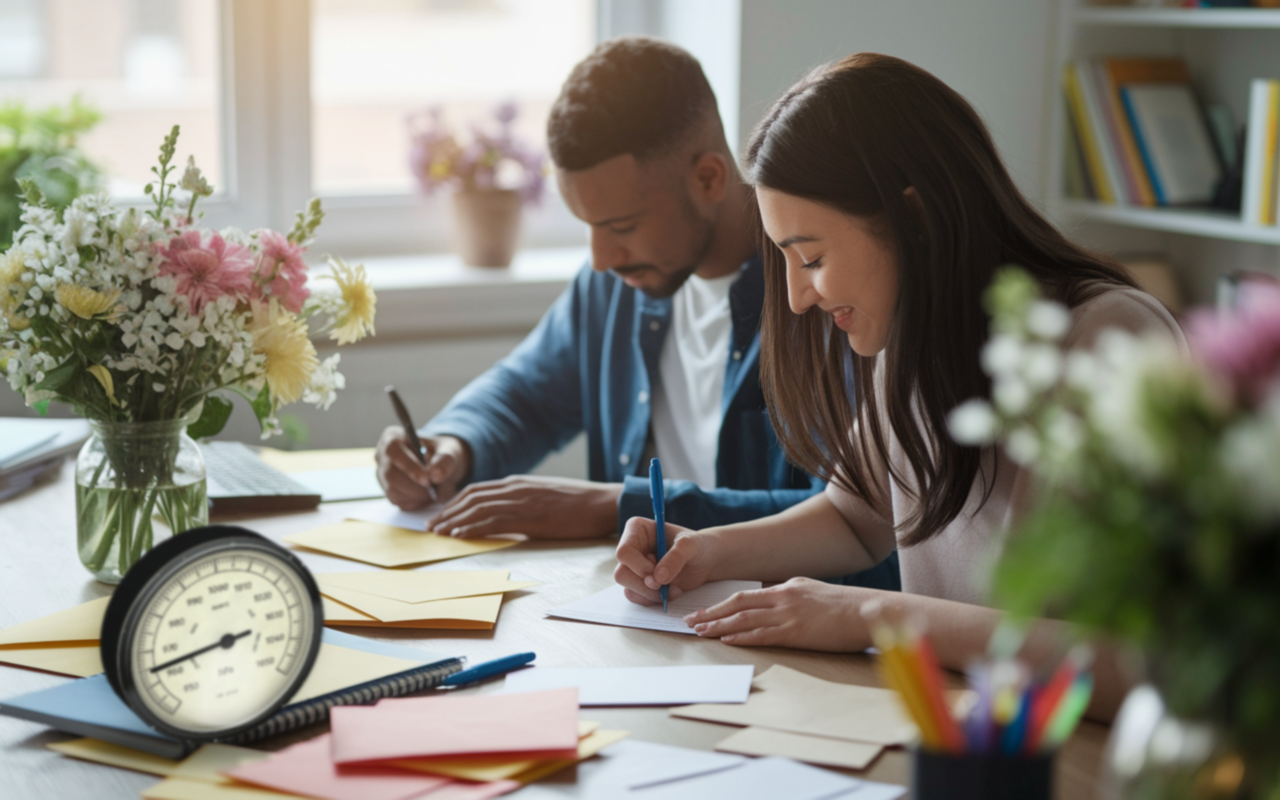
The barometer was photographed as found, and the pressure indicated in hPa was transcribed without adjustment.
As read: 965 hPa
